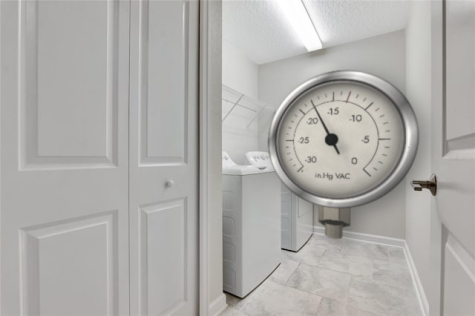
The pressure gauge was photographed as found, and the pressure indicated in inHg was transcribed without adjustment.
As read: -18 inHg
